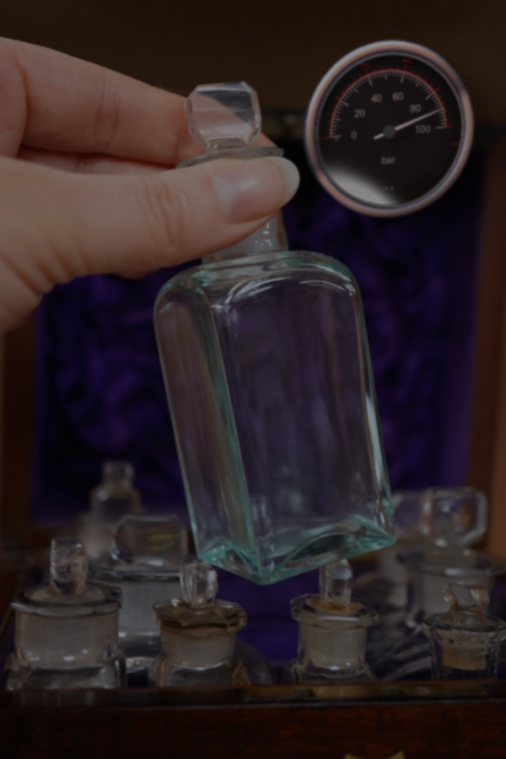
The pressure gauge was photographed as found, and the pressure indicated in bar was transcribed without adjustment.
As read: 90 bar
